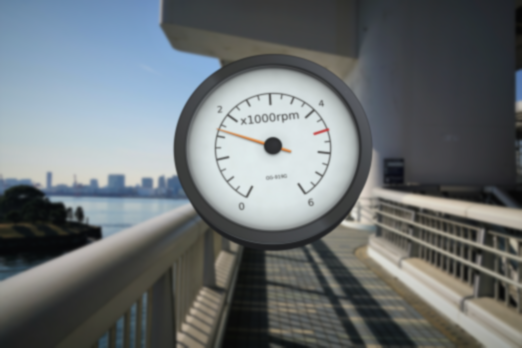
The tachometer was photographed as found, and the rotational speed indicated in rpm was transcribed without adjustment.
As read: 1625 rpm
